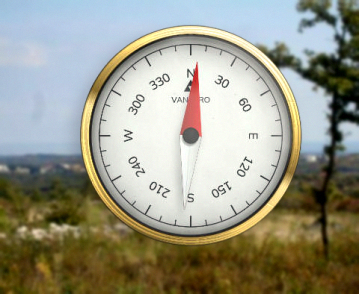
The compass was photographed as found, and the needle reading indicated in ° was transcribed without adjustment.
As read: 5 °
